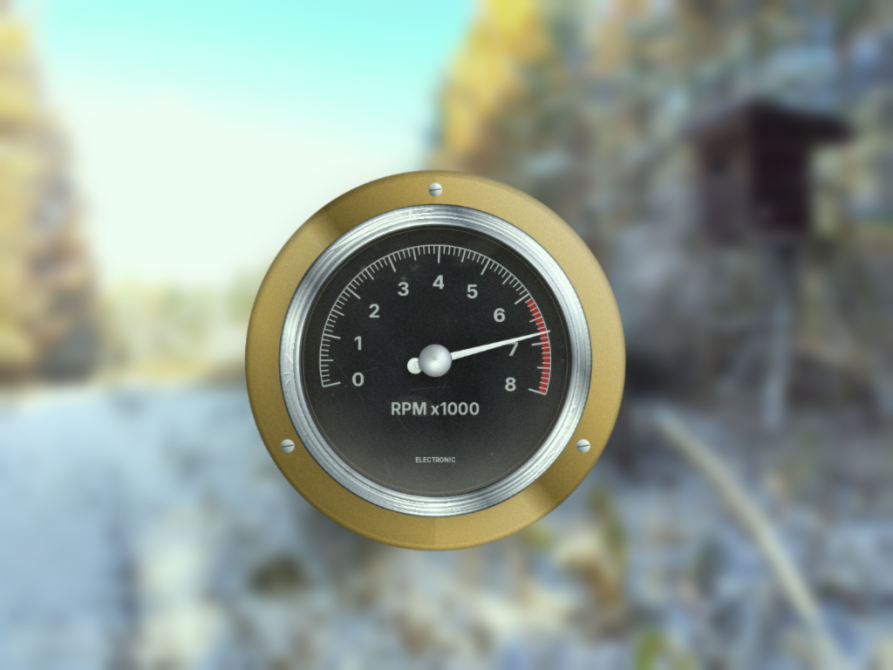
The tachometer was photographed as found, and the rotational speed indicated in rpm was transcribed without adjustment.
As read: 6800 rpm
